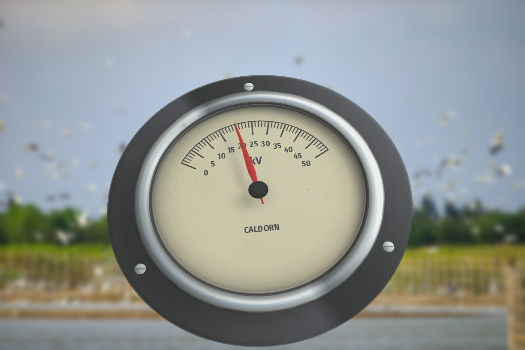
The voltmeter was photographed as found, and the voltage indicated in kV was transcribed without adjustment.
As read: 20 kV
